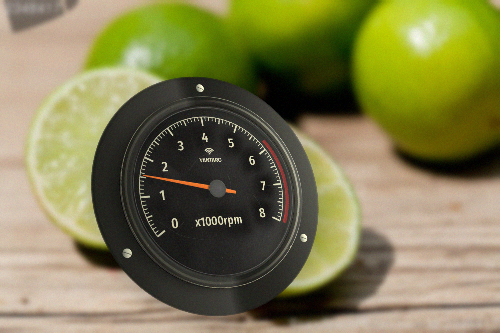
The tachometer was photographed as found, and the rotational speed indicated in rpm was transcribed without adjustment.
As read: 1500 rpm
